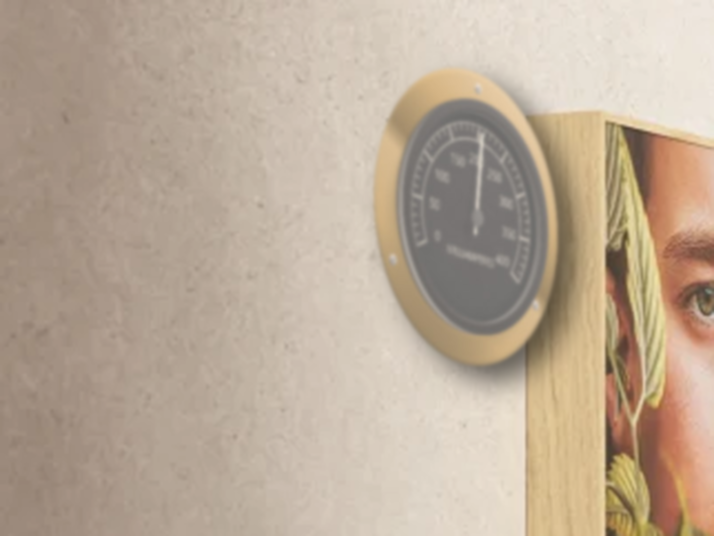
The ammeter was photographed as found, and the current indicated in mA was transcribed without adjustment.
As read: 200 mA
